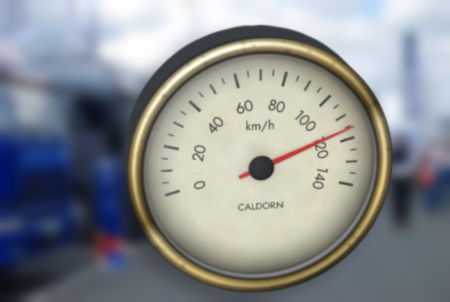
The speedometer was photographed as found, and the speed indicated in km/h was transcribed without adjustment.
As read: 115 km/h
